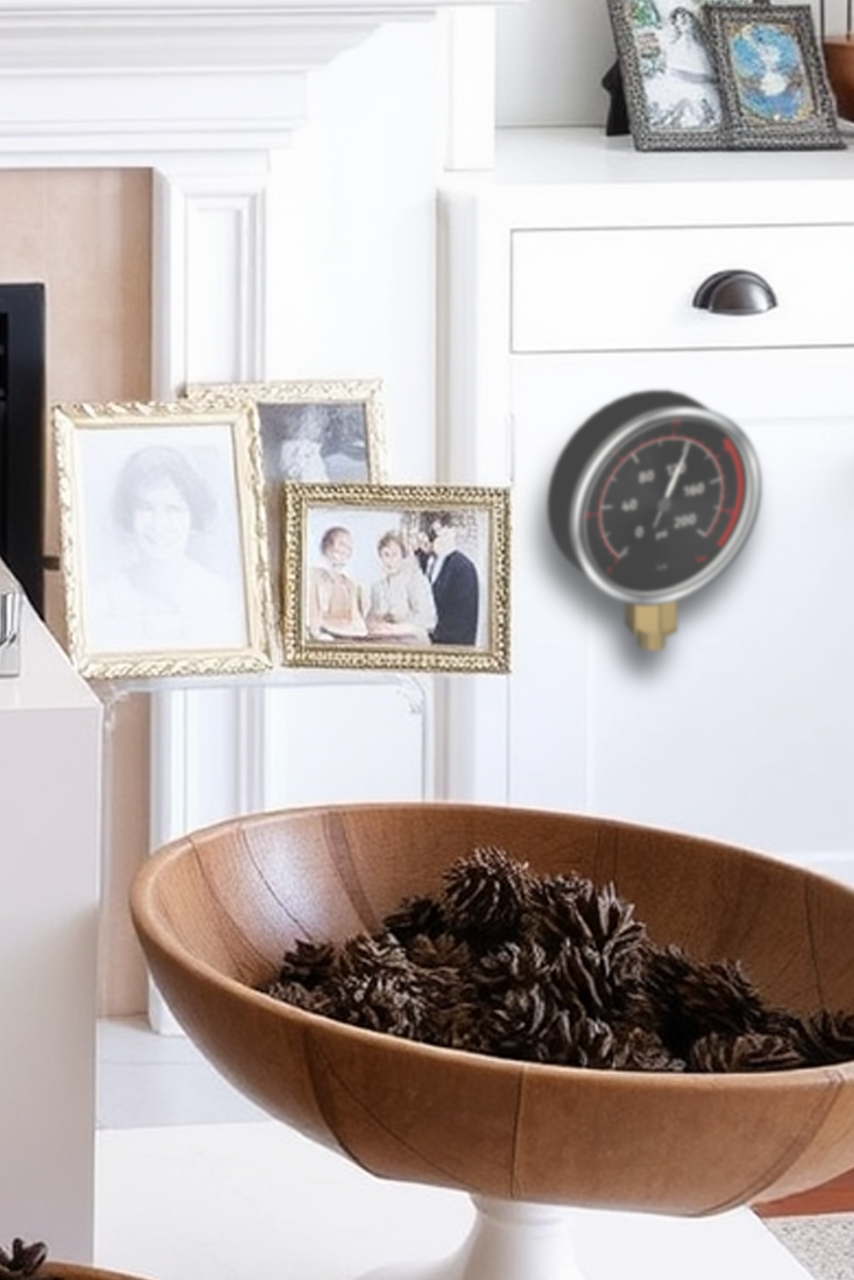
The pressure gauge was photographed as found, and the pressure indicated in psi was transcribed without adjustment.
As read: 120 psi
